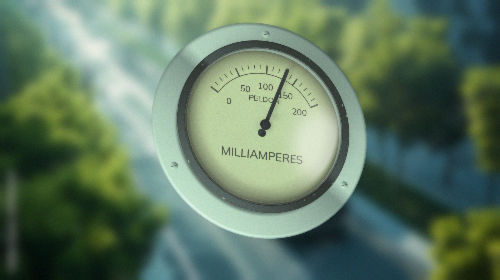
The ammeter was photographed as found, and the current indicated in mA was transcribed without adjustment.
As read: 130 mA
